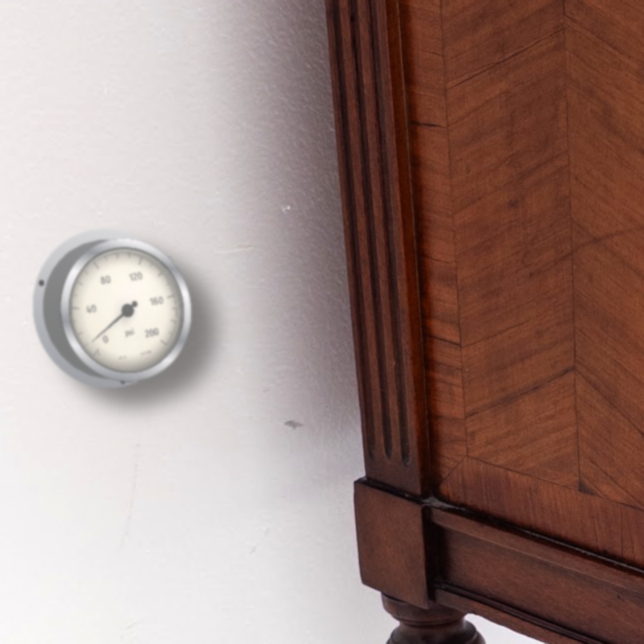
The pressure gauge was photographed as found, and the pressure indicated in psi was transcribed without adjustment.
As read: 10 psi
